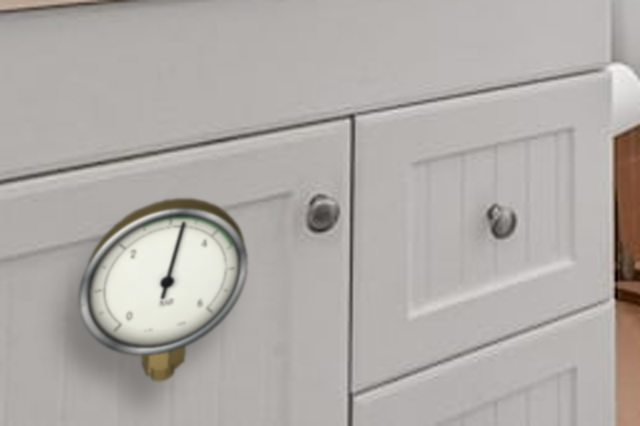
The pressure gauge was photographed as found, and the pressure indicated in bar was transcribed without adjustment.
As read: 3.25 bar
